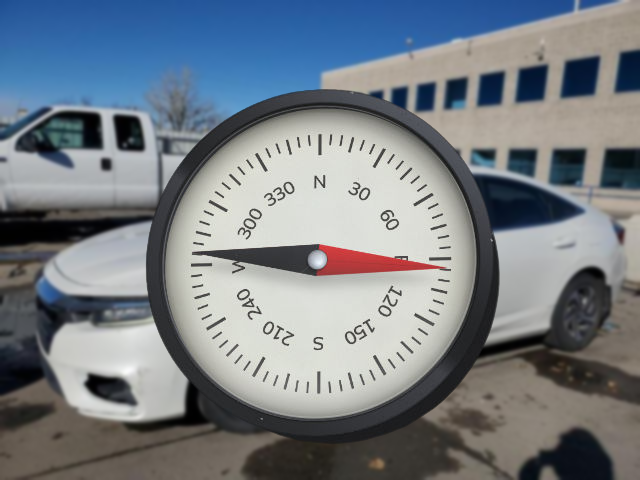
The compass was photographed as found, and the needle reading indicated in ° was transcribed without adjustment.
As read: 95 °
